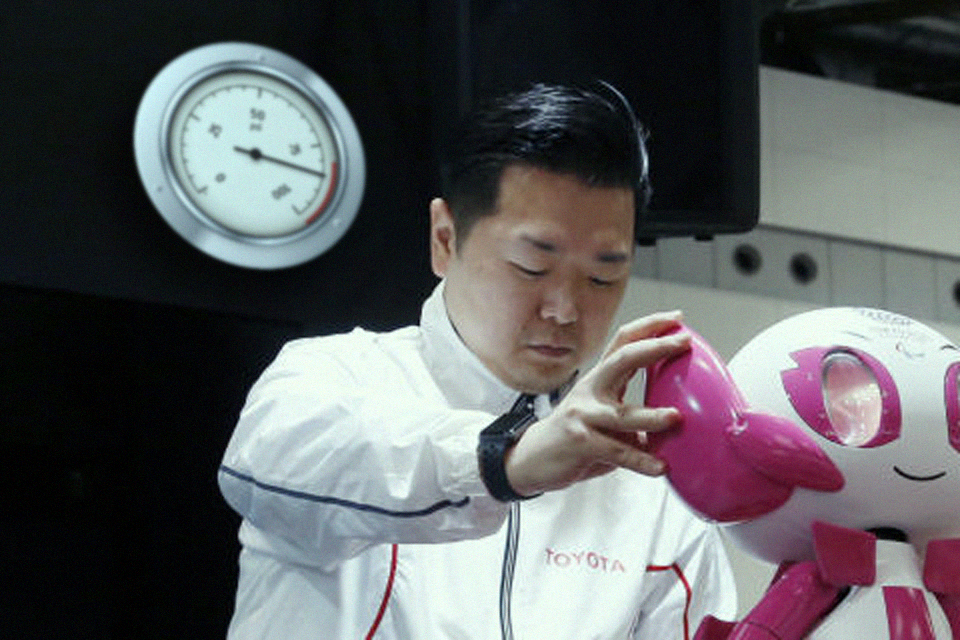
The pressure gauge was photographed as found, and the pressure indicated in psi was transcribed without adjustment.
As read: 85 psi
